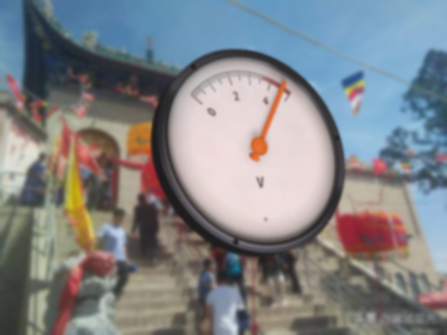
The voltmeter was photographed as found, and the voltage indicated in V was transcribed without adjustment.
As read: 4.5 V
